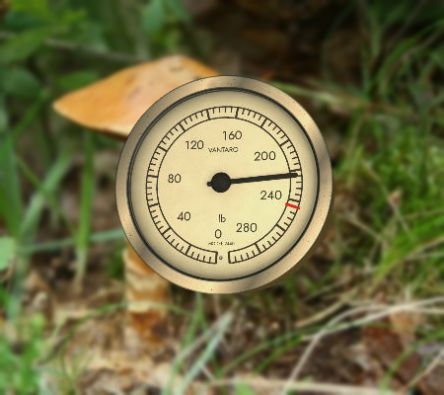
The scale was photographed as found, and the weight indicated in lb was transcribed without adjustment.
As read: 224 lb
